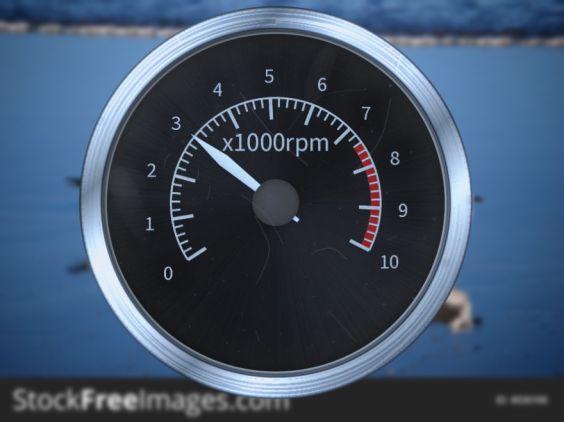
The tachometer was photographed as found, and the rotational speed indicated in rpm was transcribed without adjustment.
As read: 3000 rpm
